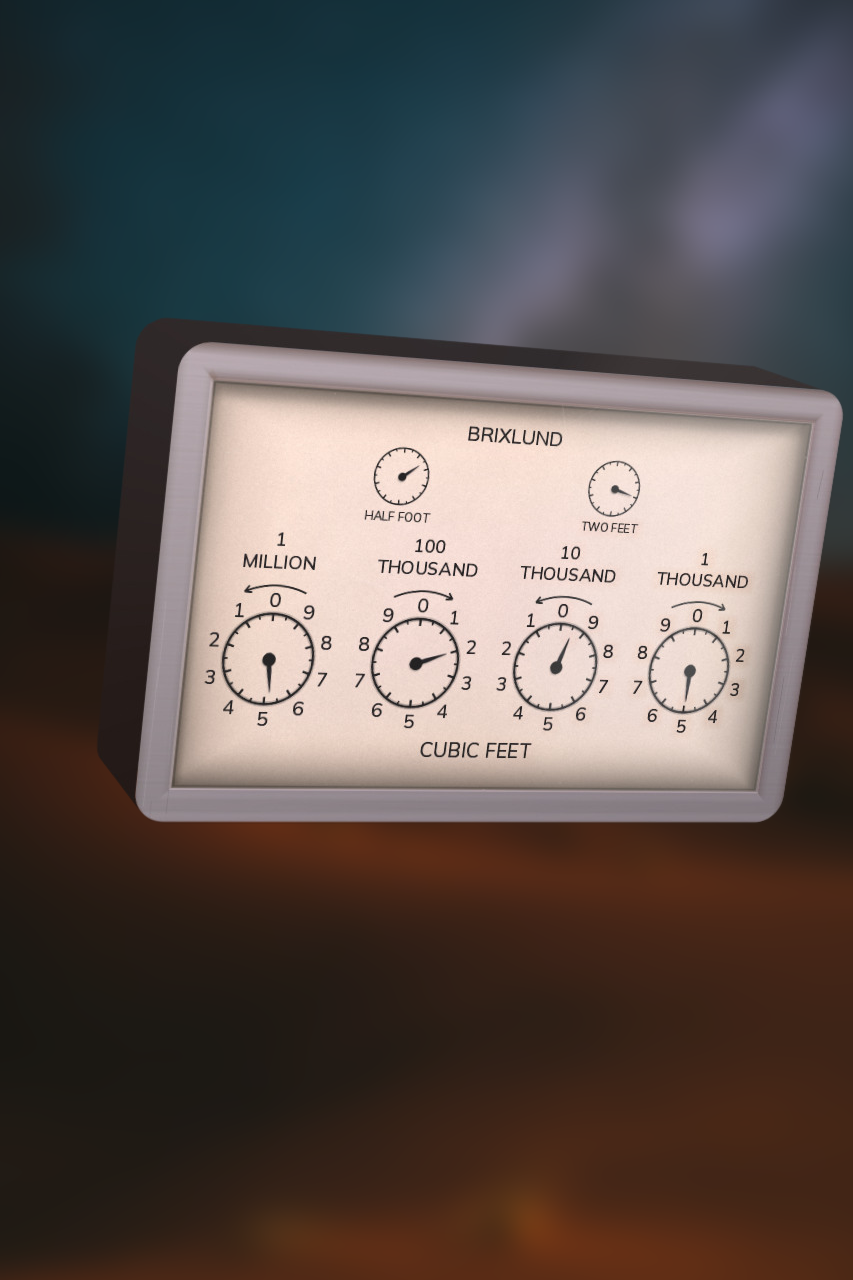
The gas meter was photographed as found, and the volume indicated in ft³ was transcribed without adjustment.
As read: 519500 ft³
